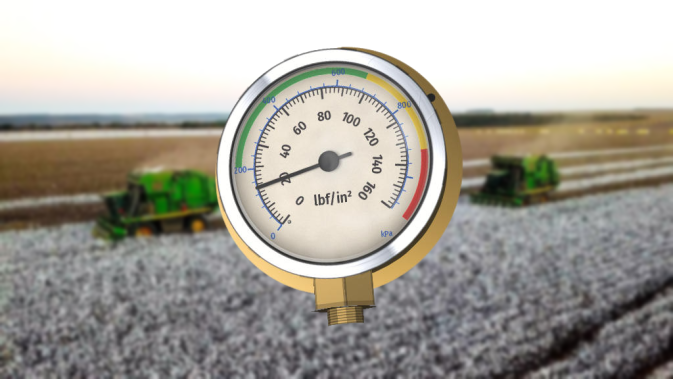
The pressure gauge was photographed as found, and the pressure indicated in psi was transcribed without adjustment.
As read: 20 psi
